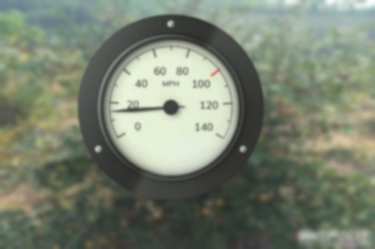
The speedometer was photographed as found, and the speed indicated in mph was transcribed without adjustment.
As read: 15 mph
